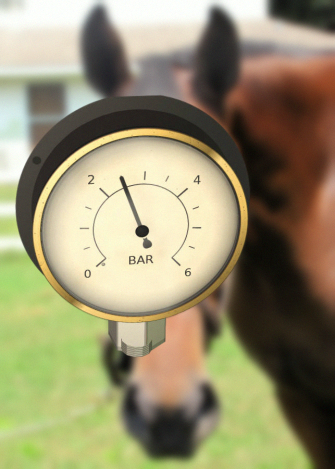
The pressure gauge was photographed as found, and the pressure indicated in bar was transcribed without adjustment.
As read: 2.5 bar
